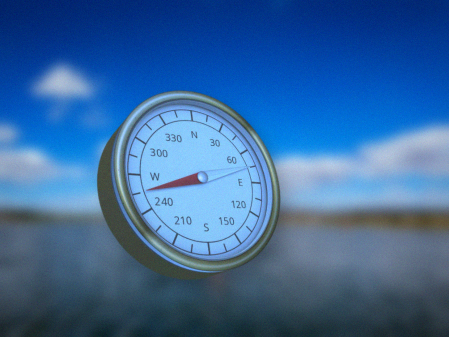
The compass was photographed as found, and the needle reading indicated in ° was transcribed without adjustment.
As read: 255 °
